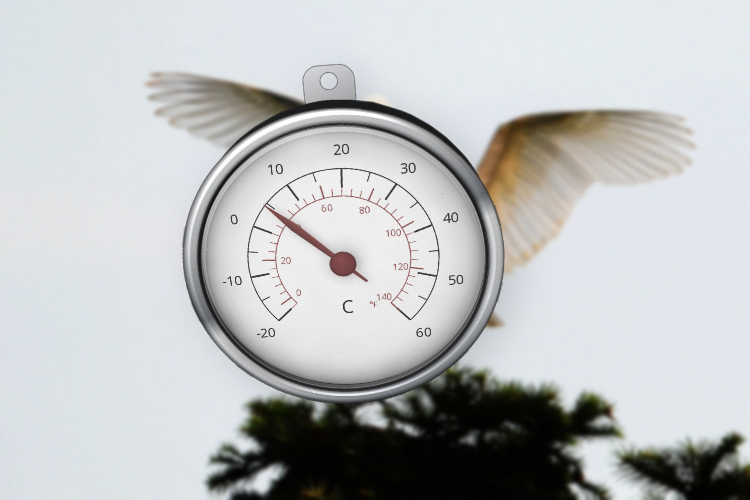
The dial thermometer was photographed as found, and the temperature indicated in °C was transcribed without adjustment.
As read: 5 °C
